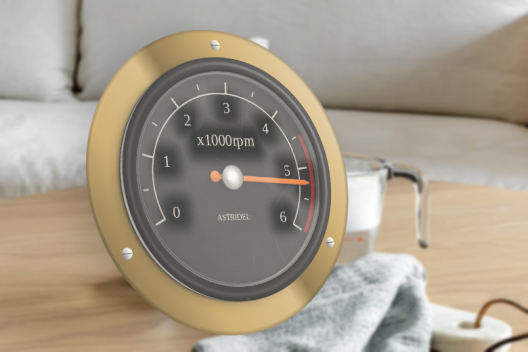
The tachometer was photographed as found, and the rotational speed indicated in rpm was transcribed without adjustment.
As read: 5250 rpm
